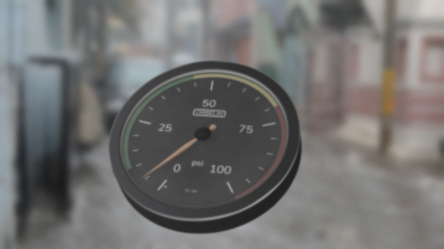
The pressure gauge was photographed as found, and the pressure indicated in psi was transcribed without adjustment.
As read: 5 psi
